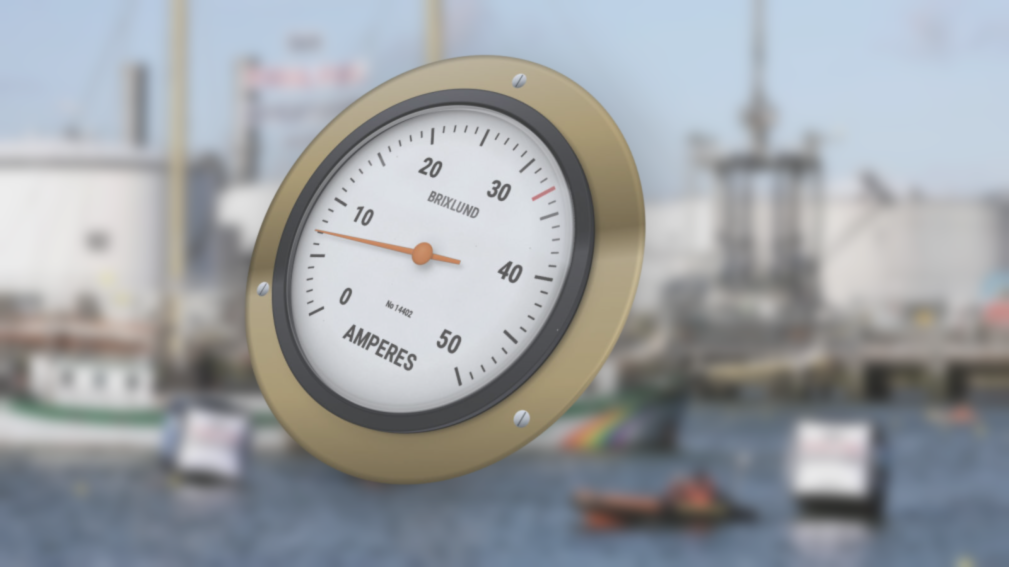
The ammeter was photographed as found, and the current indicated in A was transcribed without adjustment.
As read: 7 A
